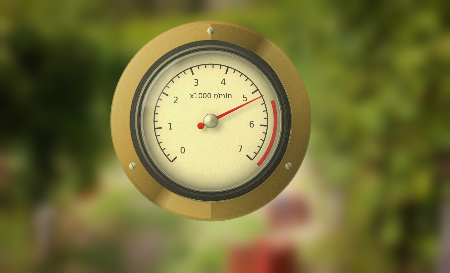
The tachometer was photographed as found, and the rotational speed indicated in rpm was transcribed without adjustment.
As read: 5200 rpm
